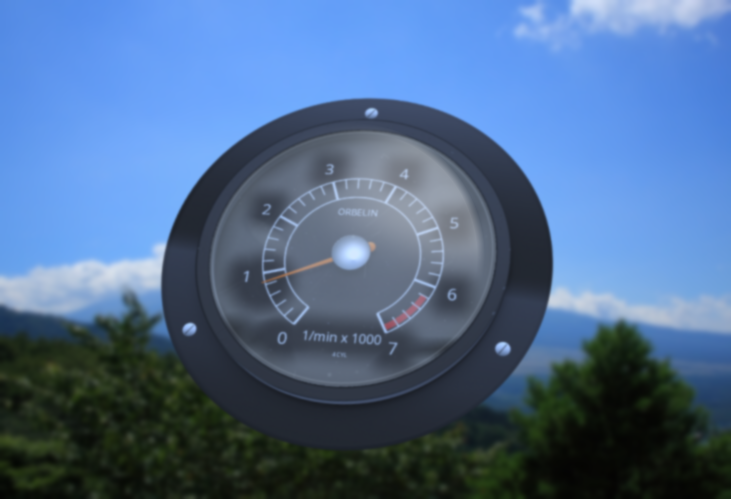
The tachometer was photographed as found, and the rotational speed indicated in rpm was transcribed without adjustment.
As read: 800 rpm
